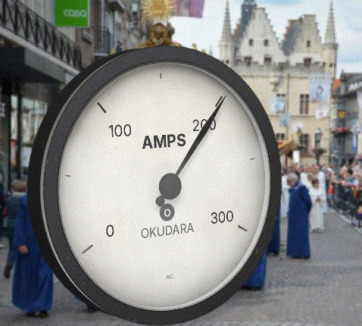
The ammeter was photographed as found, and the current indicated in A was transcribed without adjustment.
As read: 200 A
